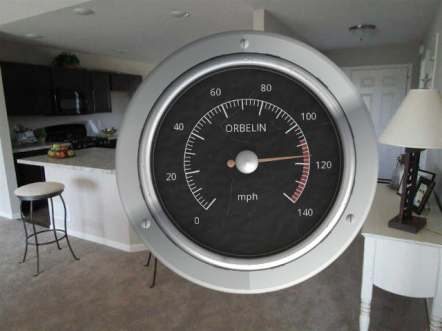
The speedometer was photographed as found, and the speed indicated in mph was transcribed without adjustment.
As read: 116 mph
